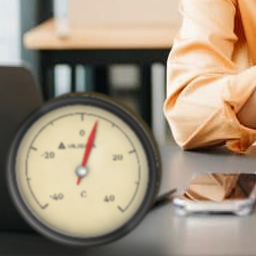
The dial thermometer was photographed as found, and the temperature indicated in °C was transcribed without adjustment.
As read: 5 °C
